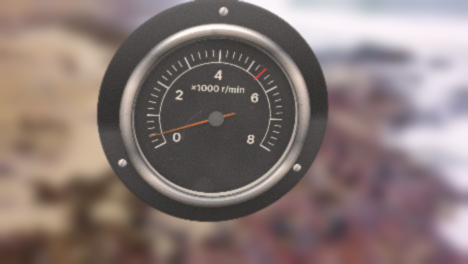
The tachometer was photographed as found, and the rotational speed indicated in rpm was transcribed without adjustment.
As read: 400 rpm
